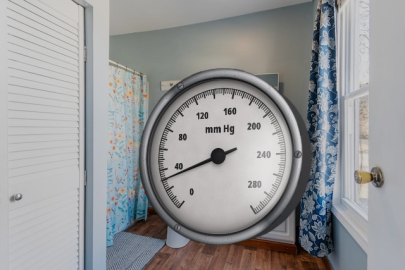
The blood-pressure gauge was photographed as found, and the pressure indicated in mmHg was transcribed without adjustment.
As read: 30 mmHg
